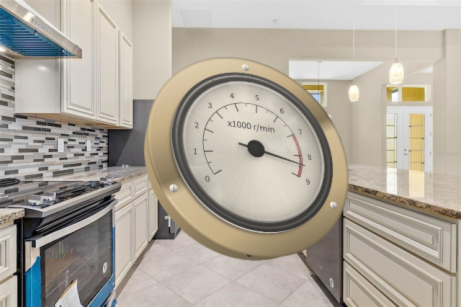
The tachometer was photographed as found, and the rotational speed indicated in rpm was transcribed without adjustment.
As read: 8500 rpm
